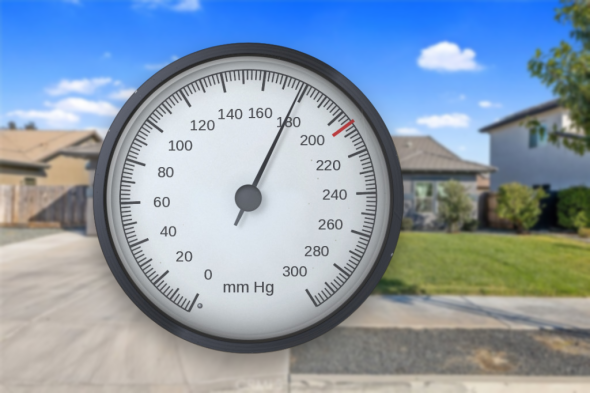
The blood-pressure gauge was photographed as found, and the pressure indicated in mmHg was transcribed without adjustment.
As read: 178 mmHg
